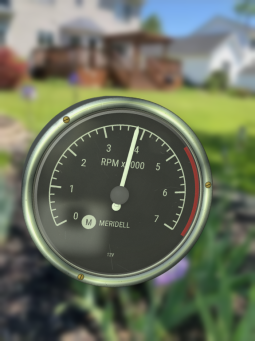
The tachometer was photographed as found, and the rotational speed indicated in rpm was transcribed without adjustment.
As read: 3800 rpm
